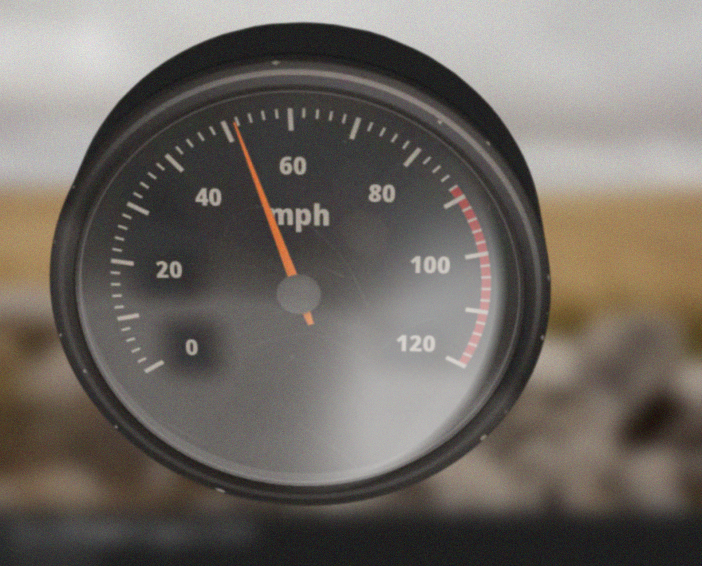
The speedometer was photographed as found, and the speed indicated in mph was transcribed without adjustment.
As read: 52 mph
